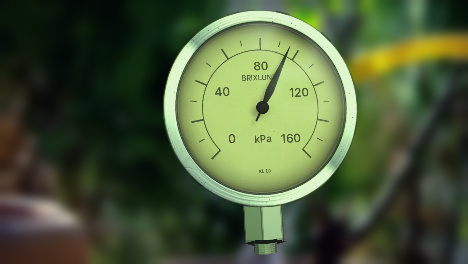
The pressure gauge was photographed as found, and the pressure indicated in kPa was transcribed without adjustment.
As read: 95 kPa
